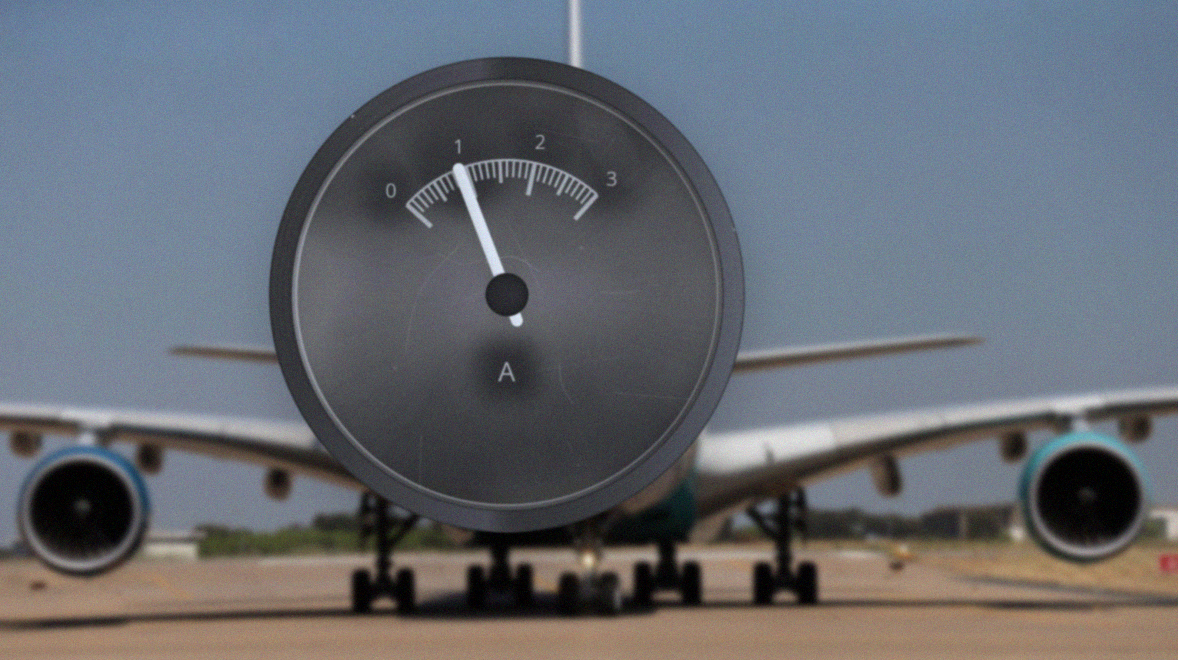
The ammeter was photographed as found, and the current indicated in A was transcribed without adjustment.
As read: 0.9 A
